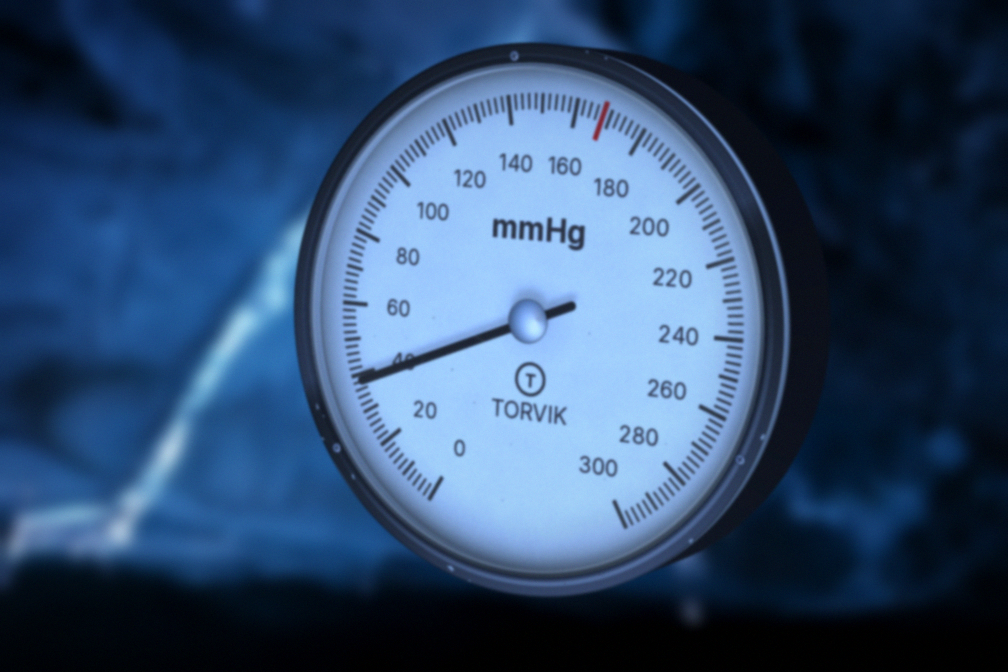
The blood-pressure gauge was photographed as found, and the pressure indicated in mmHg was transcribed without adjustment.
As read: 38 mmHg
